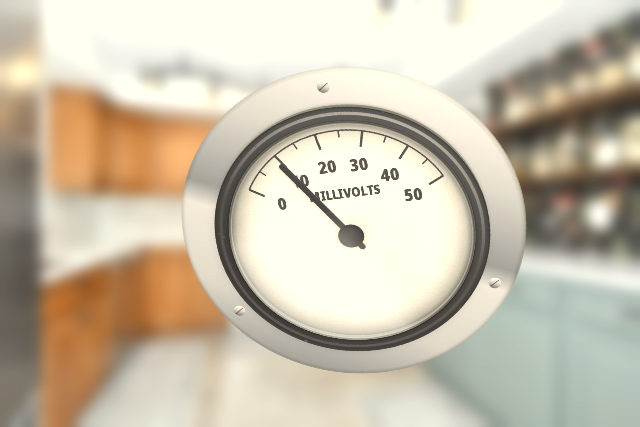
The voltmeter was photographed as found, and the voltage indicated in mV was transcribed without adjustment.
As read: 10 mV
